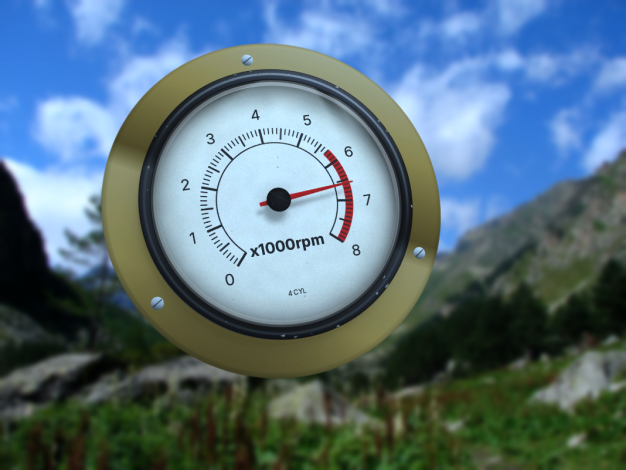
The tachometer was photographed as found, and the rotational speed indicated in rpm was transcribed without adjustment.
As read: 6600 rpm
